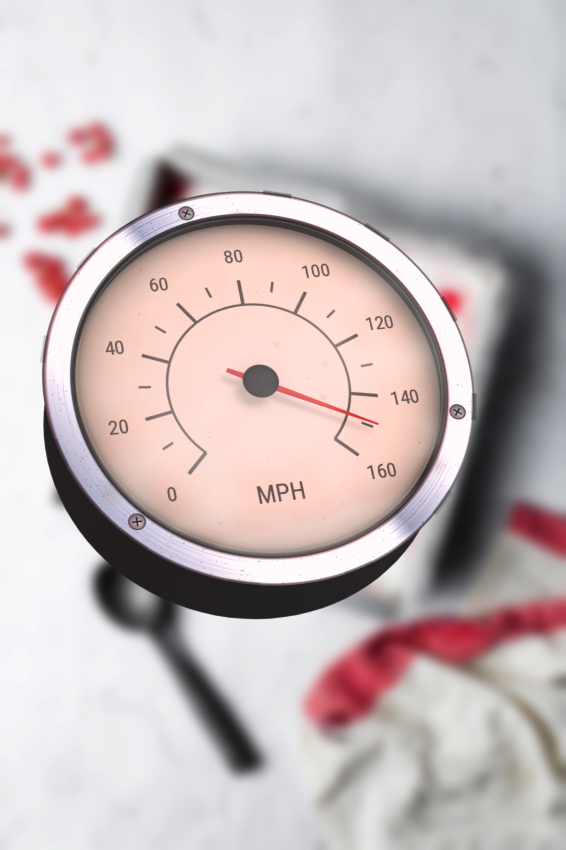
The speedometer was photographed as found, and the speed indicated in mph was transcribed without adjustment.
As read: 150 mph
